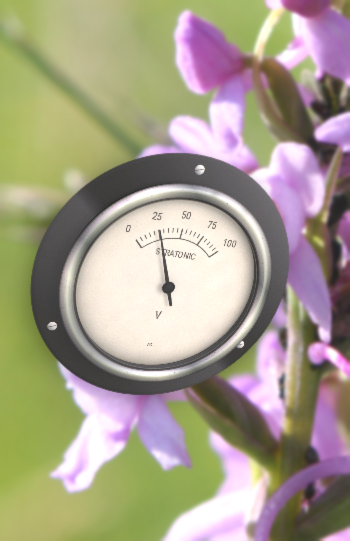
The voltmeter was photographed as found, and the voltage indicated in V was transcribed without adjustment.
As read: 25 V
